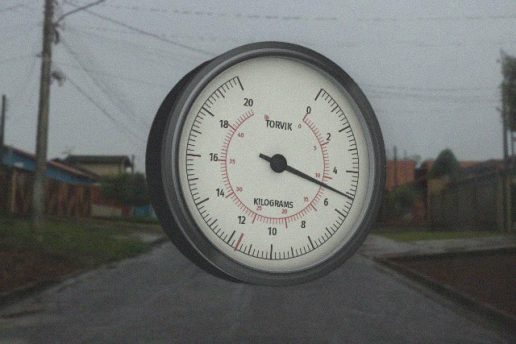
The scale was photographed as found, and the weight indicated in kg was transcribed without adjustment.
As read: 5.2 kg
